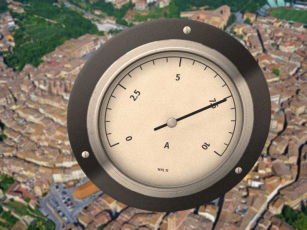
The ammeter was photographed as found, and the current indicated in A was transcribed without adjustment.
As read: 7.5 A
